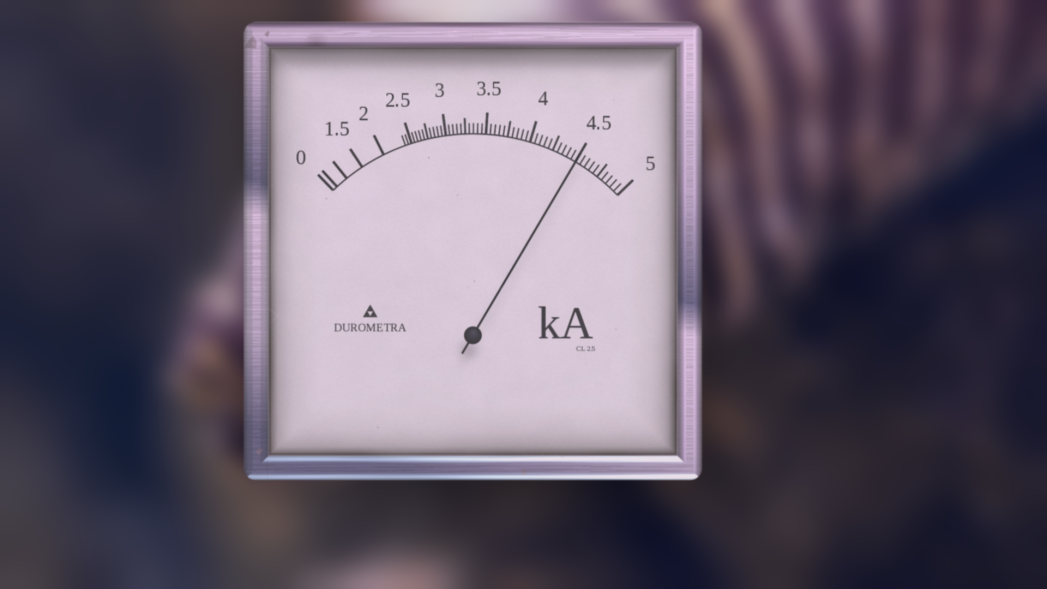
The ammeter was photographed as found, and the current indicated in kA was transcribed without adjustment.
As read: 4.5 kA
